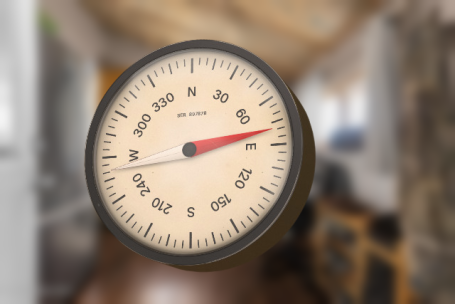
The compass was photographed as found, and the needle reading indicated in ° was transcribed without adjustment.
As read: 80 °
